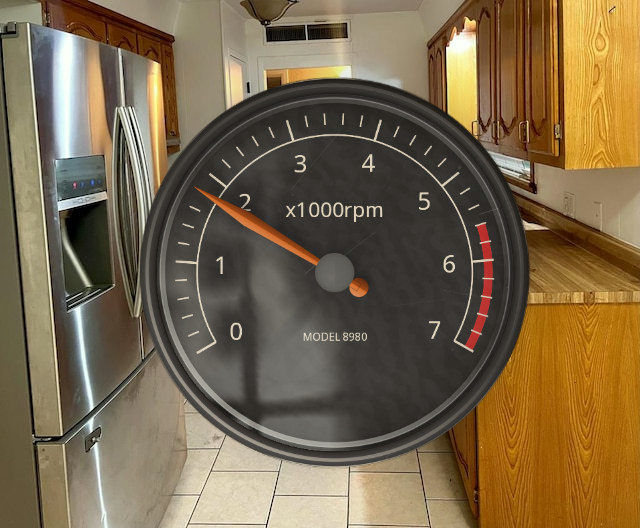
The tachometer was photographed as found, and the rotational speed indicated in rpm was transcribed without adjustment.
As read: 1800 rpm
